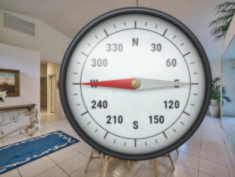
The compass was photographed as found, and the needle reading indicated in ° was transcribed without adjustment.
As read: 270 °
